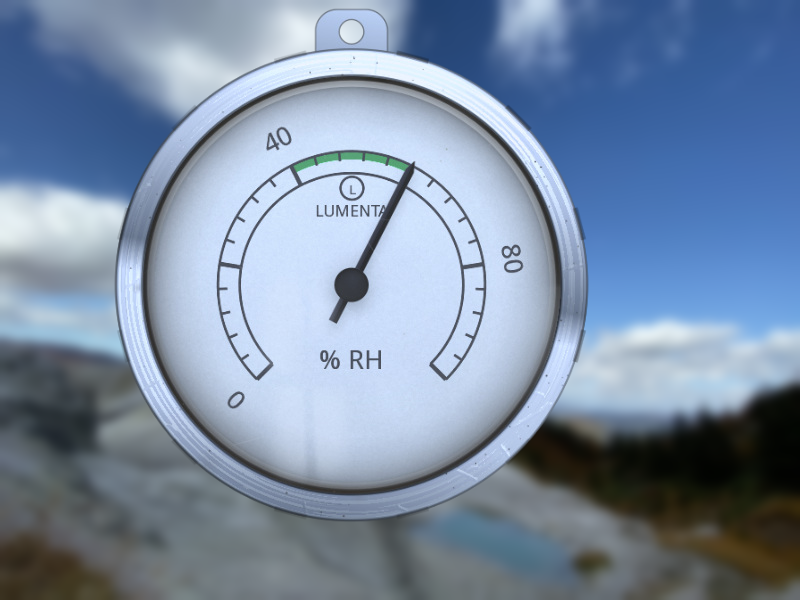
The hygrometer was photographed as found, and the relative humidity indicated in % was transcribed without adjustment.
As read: 60 %
